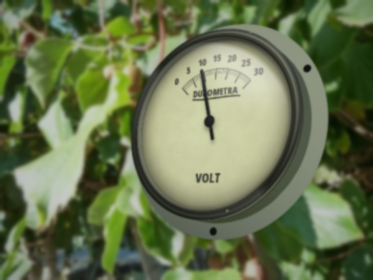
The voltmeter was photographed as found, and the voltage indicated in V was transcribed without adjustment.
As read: 10 V
